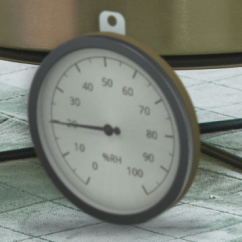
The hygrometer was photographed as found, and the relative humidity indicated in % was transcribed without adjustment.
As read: 20 %
